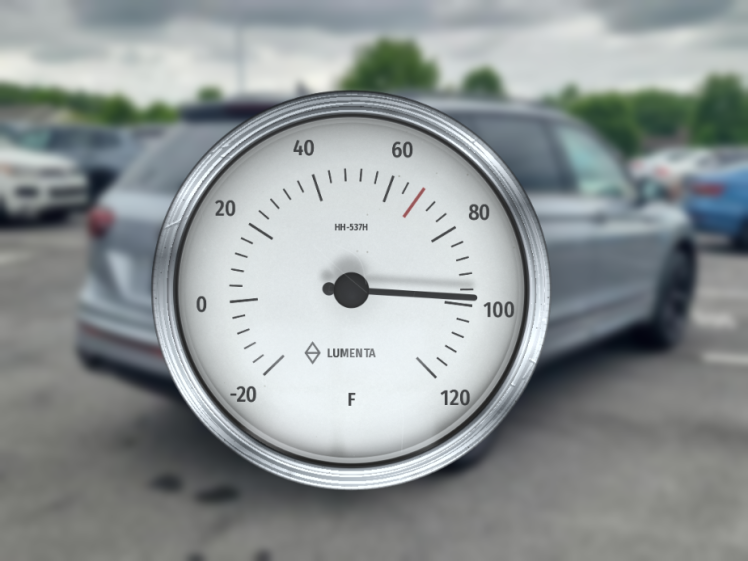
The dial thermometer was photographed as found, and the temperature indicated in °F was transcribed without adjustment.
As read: 98 °F
